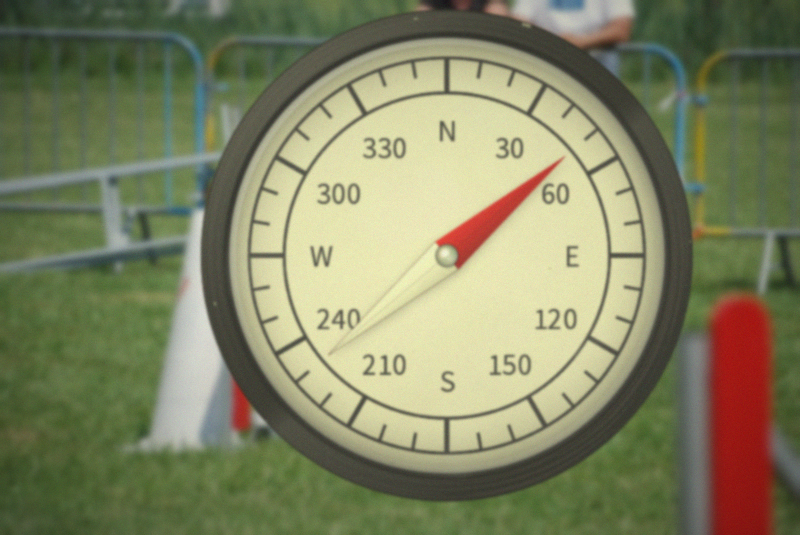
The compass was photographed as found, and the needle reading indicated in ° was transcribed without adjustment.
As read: 50 °
